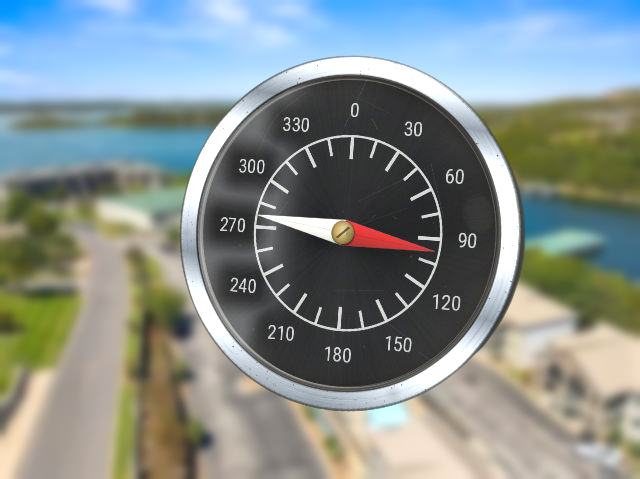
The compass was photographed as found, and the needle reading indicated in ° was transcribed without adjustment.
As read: 97.5 °
